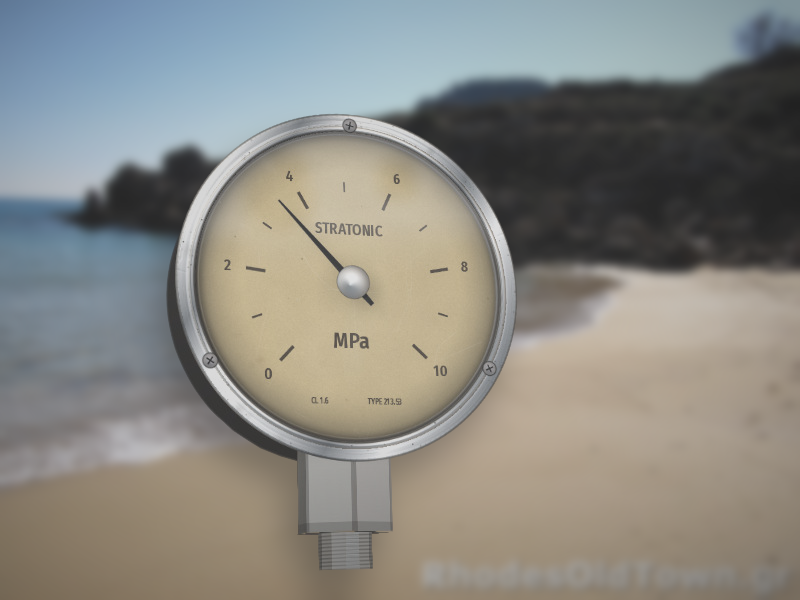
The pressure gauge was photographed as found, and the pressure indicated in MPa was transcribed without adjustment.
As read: 3.5 MPa
